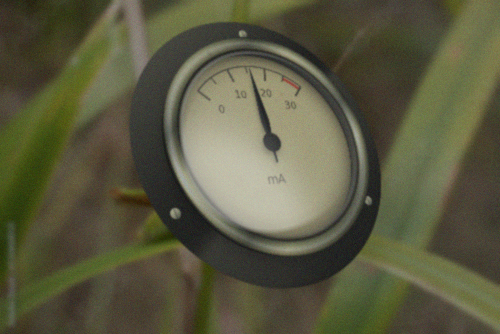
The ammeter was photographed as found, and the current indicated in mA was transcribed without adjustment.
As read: 15 mA
